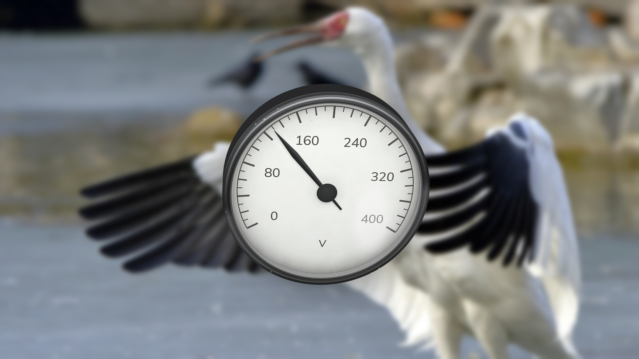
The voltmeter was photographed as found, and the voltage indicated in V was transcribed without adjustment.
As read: 130 V
